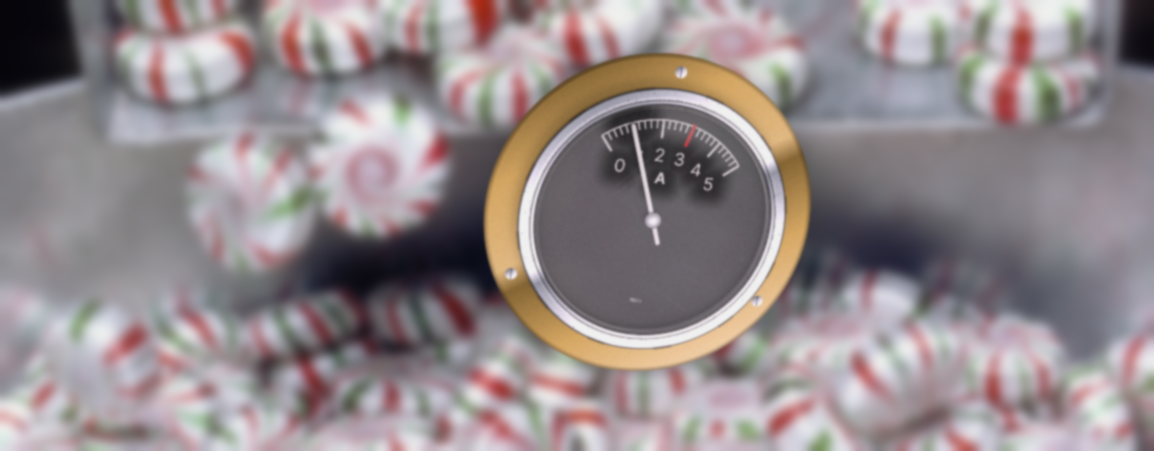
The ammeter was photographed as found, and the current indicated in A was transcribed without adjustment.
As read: 1 A
